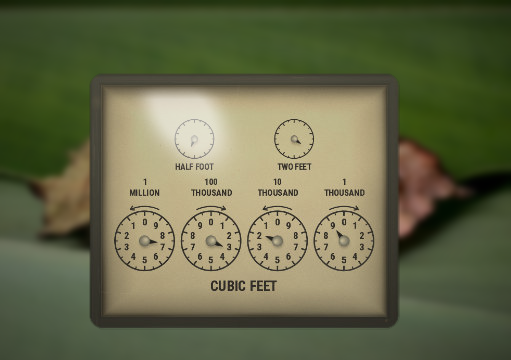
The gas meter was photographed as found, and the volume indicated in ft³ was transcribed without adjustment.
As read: 731900 ft³
